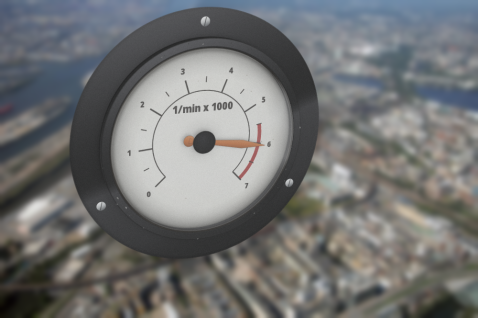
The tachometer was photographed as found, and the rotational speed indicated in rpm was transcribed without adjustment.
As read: 6000 rpm
